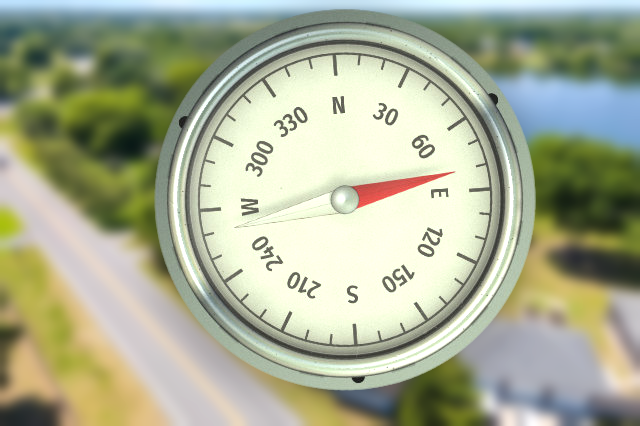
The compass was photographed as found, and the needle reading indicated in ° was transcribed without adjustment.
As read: 80 °
